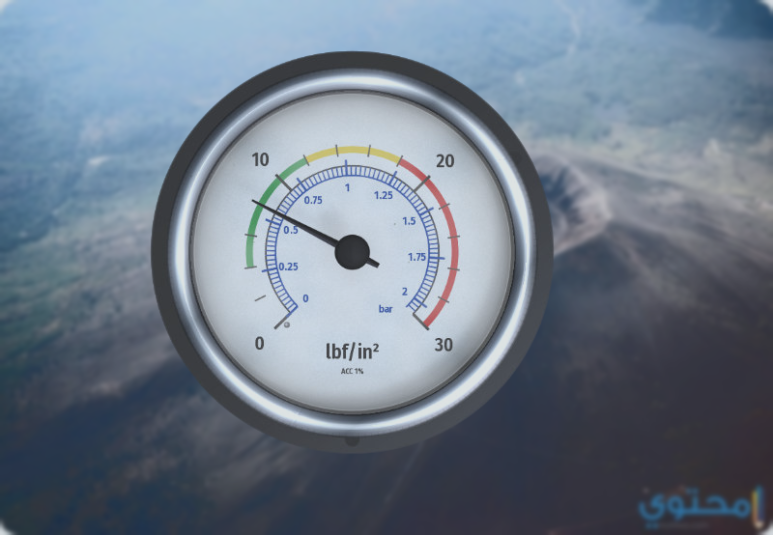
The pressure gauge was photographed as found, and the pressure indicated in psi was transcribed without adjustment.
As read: 8 psi
